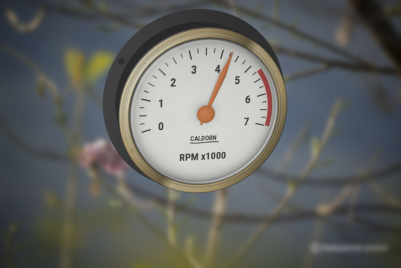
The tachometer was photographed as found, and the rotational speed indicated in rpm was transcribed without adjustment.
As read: 4250 rpm
